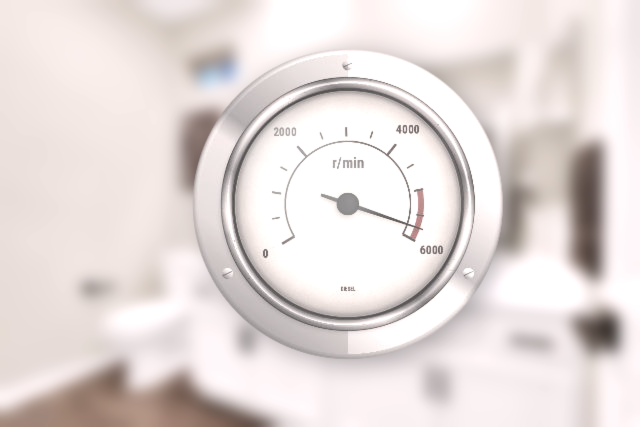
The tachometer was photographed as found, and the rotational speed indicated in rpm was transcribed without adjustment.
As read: 5750 rpm
